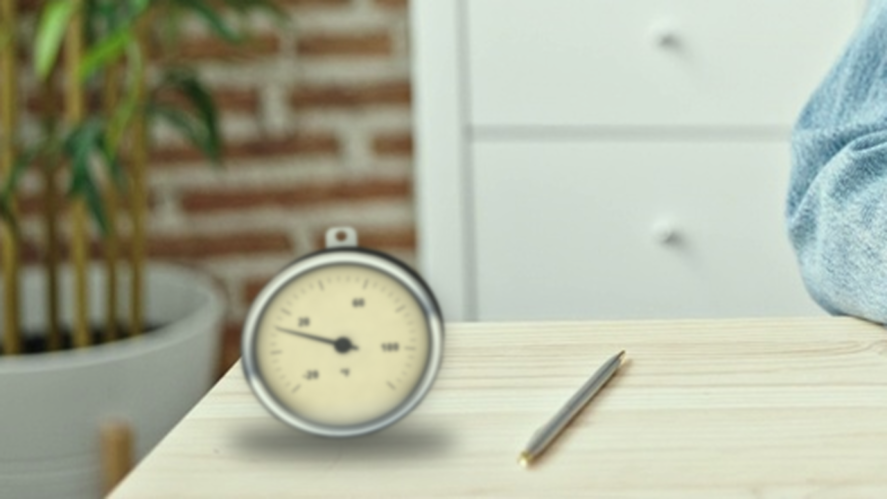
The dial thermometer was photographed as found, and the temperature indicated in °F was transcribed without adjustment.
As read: 12 °F
